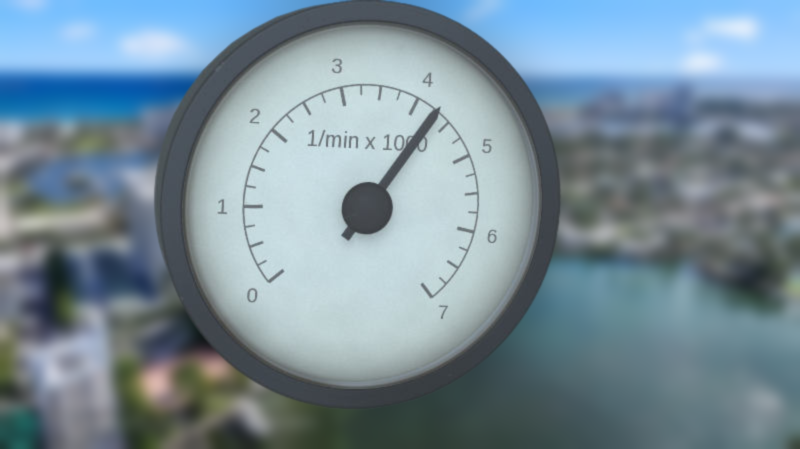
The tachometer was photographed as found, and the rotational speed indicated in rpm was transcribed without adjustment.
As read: 4250 rpm
